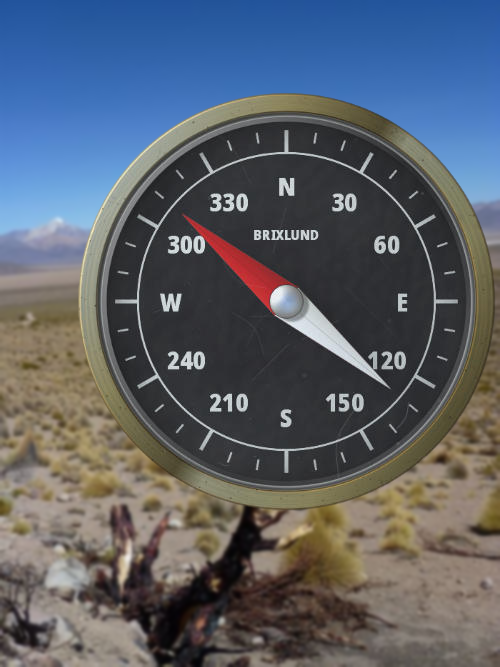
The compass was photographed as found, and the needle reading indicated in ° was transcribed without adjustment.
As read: 310 °
